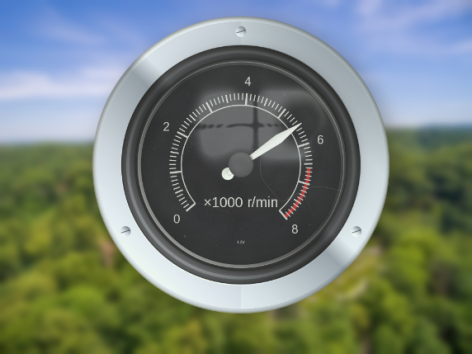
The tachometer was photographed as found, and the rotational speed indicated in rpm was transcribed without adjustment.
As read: 5500 rpm
